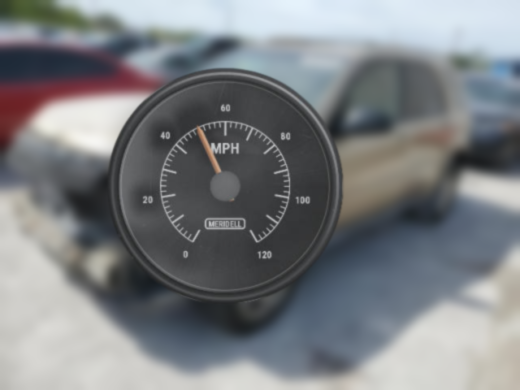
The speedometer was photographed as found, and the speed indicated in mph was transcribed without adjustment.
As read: 50 mph
